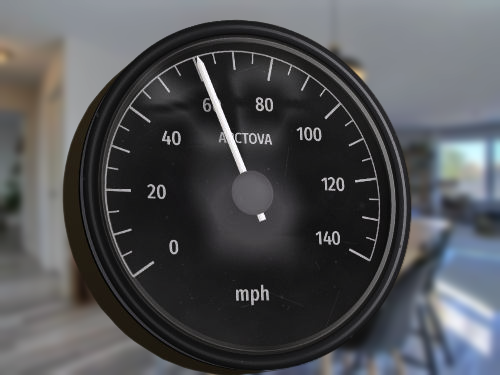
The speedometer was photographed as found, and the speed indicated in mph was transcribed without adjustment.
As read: 60 mph
